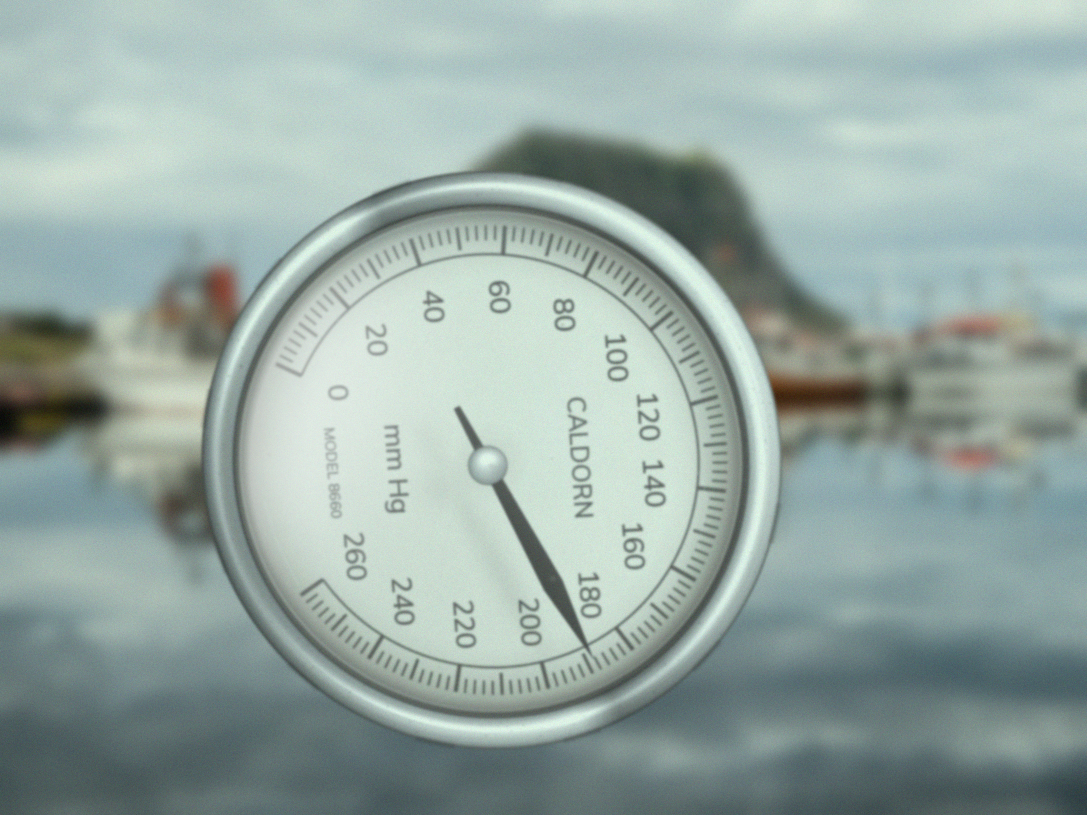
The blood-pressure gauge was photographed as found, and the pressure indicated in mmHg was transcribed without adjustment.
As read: 188 mmHg
